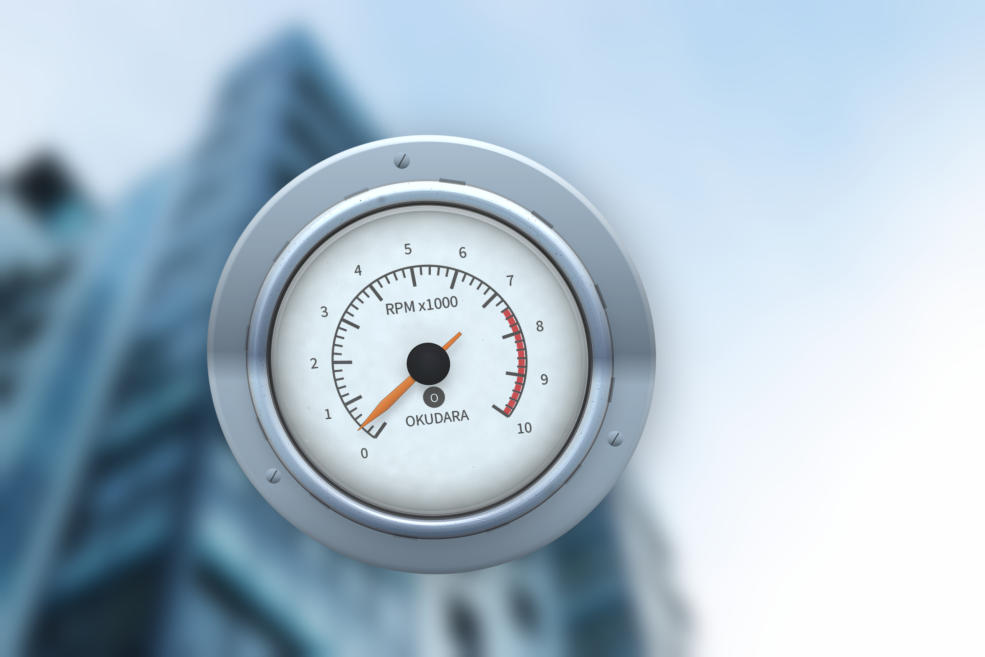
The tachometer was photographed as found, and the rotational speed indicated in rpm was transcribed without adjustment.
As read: 400 rpm
